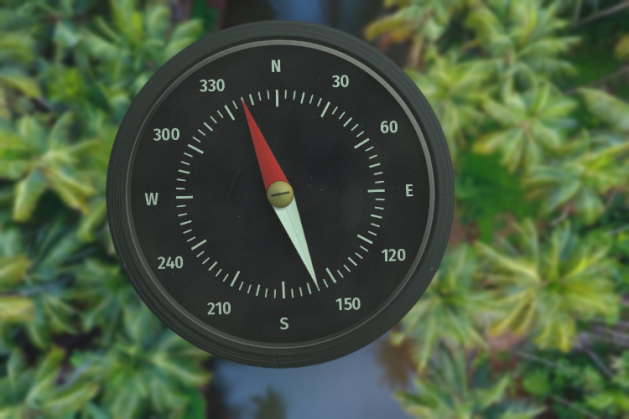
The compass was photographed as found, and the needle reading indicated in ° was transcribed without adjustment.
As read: 340 °
